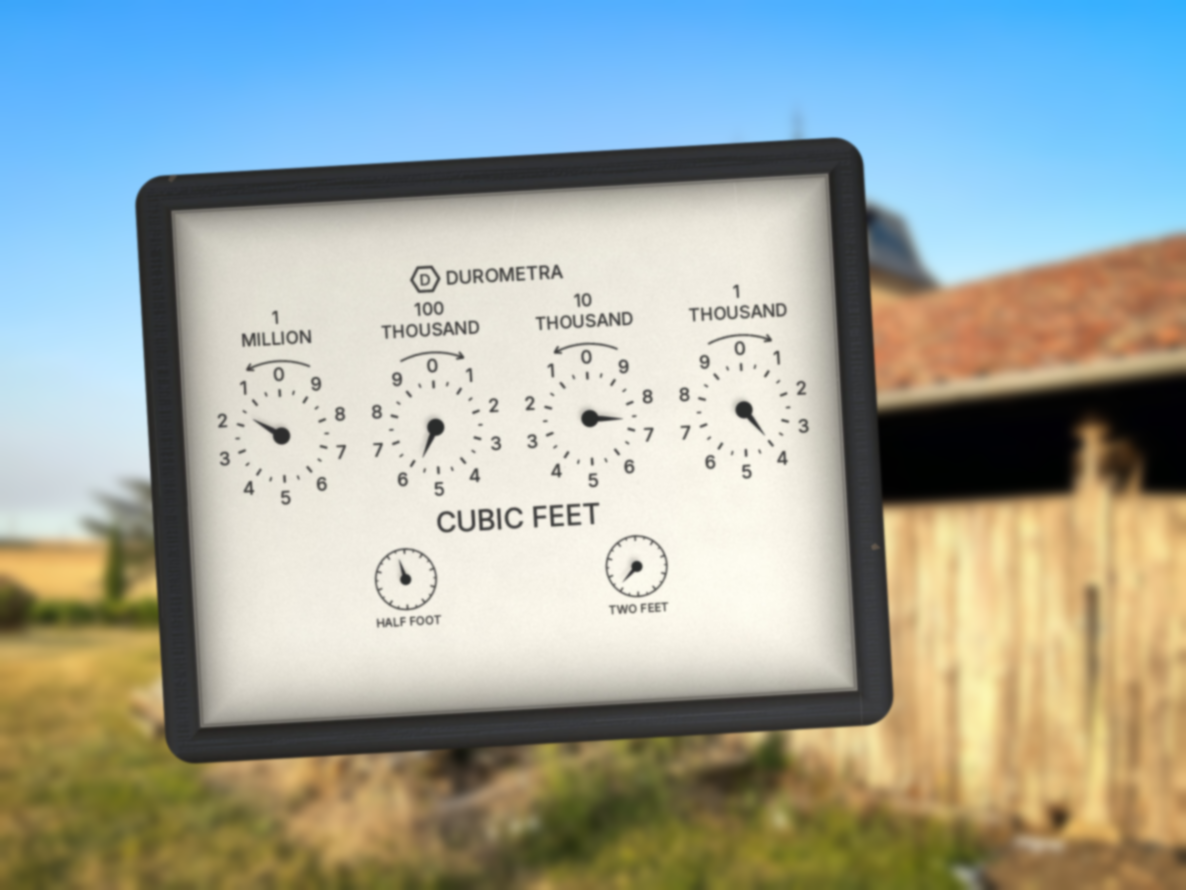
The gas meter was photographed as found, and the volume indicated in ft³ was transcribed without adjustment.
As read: 157400 ft³
